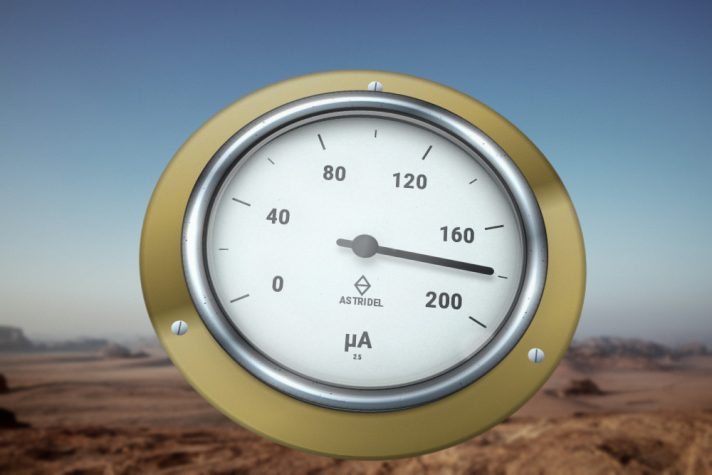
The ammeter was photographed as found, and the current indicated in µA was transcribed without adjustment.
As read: 180 µA
